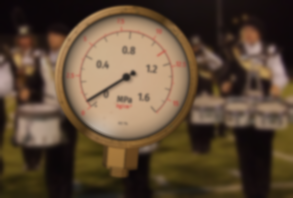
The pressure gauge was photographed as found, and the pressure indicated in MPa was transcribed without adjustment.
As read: 0.05 MPa
